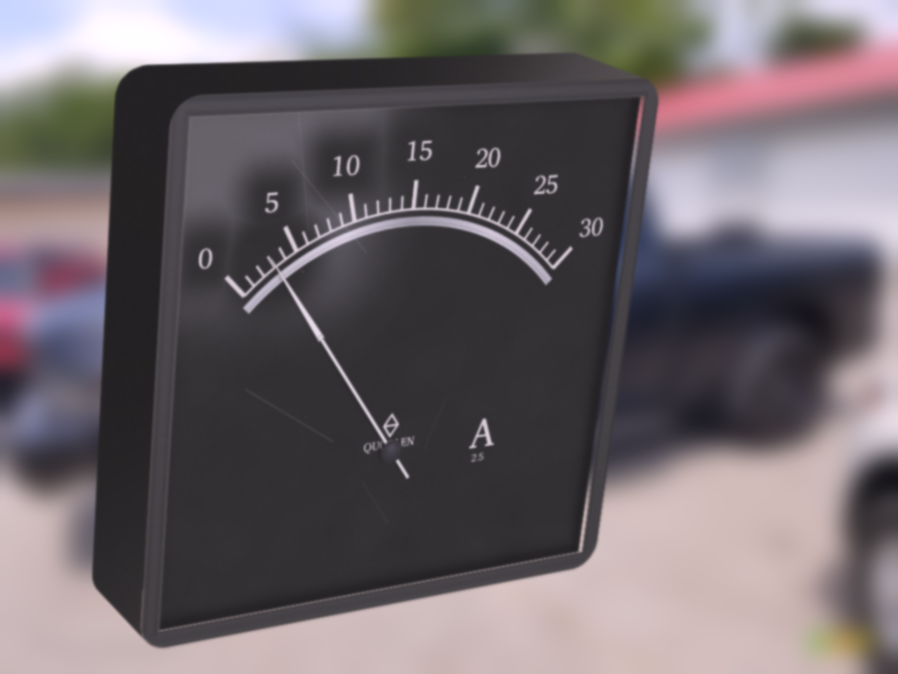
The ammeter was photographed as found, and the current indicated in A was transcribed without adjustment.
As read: 3 A
